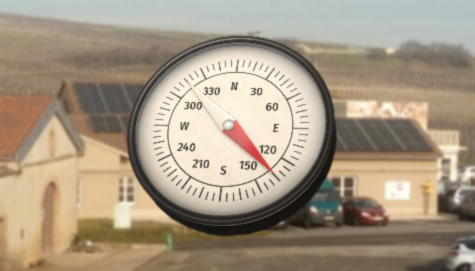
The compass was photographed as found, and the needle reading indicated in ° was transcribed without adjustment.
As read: 135 °
